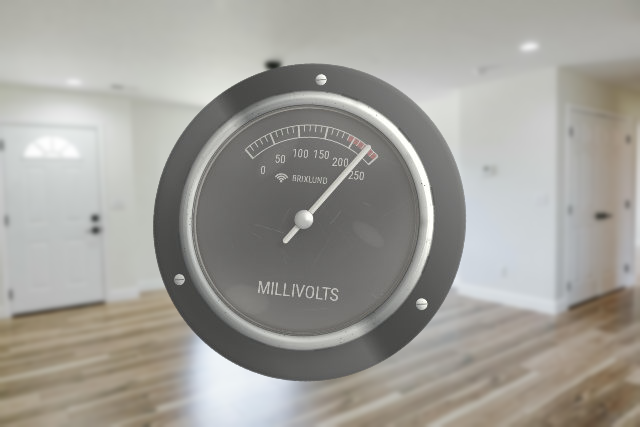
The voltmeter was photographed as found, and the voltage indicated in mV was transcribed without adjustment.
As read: 230 mV
